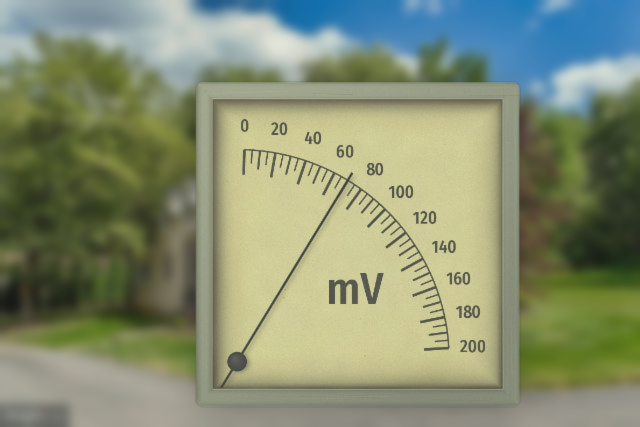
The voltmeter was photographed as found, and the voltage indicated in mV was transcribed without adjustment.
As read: 70 mV
